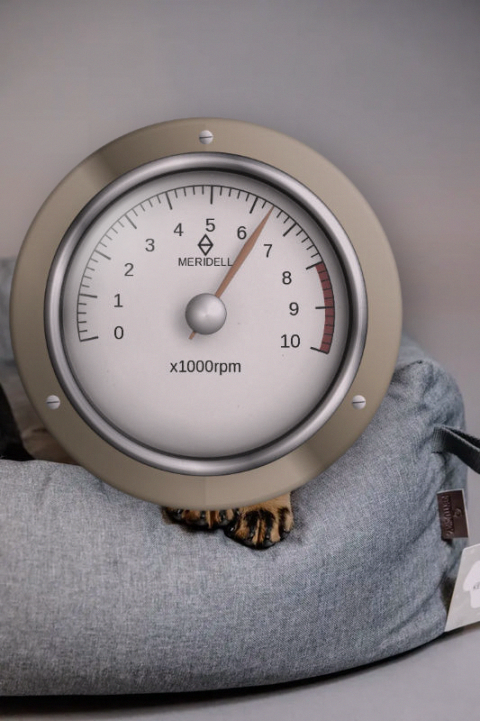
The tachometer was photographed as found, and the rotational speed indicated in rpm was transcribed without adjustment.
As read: 6400 rpm
